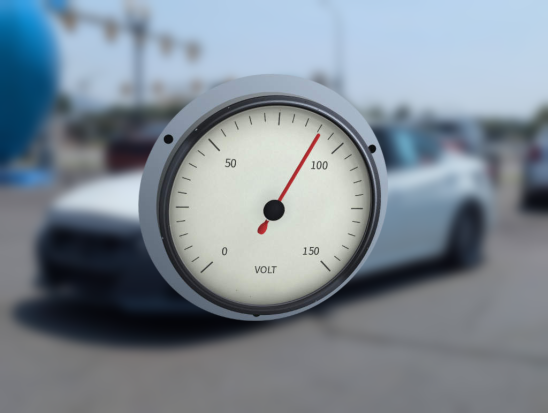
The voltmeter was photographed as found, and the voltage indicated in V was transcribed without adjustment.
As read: 90 V
